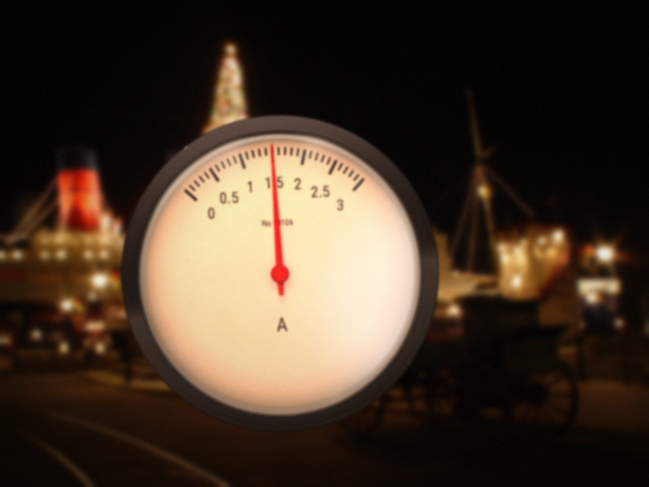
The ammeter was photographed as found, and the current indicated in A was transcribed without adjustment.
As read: 1.5 A
